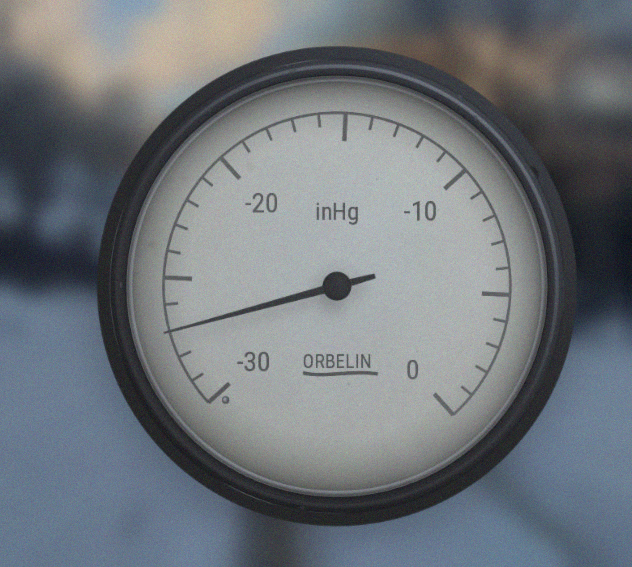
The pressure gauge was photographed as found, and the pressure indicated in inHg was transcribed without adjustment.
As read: -27 inHg
